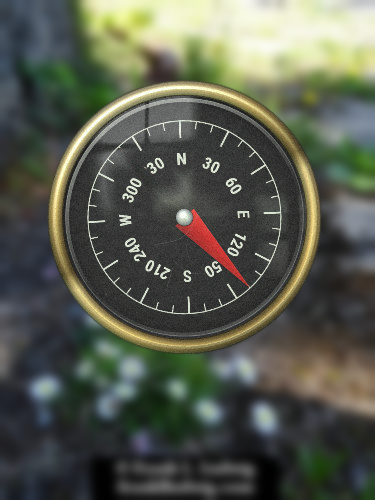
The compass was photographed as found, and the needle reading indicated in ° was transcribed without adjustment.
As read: 140 °
